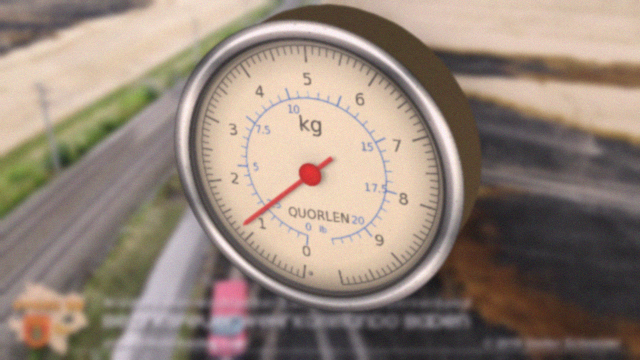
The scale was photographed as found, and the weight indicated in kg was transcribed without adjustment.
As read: 1.2 kg
